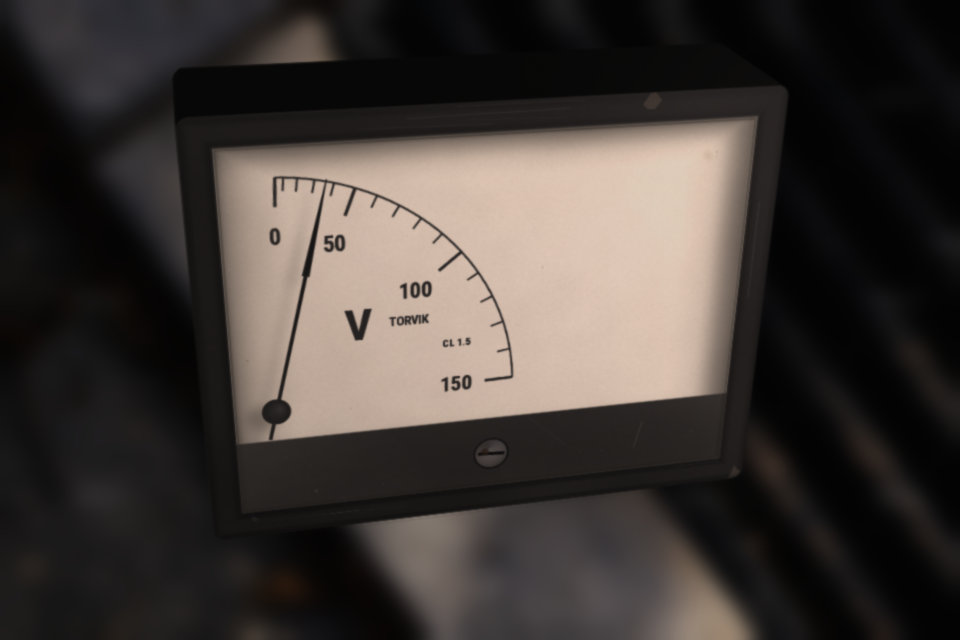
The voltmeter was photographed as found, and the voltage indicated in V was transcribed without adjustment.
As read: 35 V
